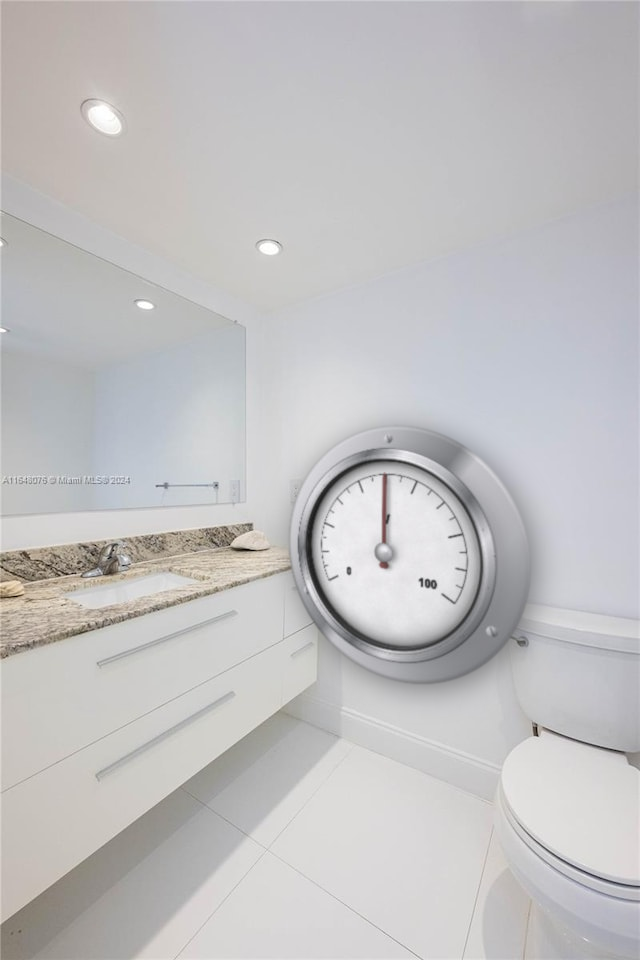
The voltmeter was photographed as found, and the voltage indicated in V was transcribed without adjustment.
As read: 50 V
